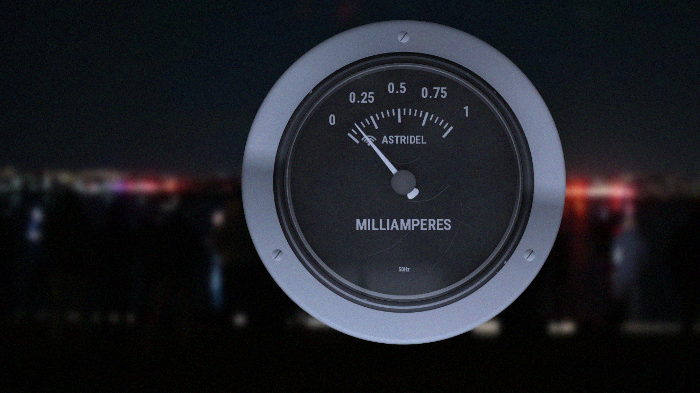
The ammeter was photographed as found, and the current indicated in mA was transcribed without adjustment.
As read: 0.1 mA
